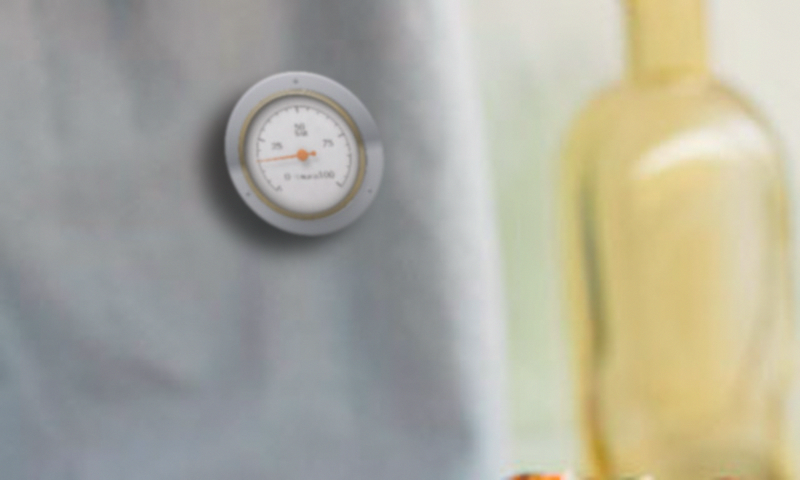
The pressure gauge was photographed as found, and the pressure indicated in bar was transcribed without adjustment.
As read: 15 bar
